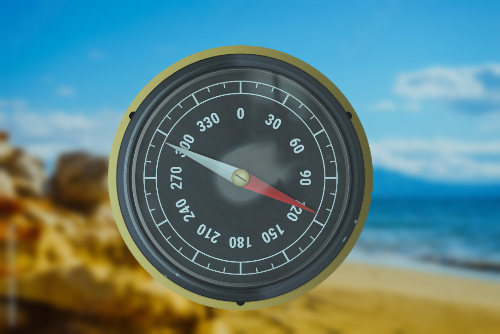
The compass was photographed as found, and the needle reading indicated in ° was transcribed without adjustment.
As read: 115 °
